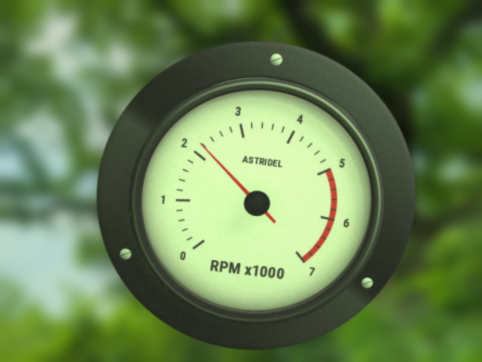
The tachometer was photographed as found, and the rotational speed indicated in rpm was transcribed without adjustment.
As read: 2200 rpm
